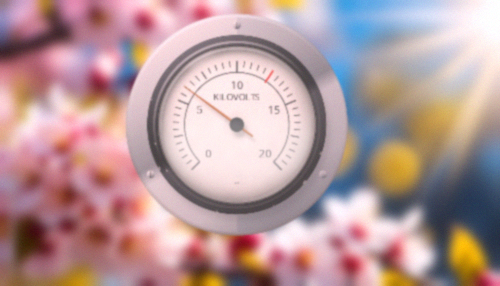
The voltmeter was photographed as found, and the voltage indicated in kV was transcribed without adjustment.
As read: 6 kV
